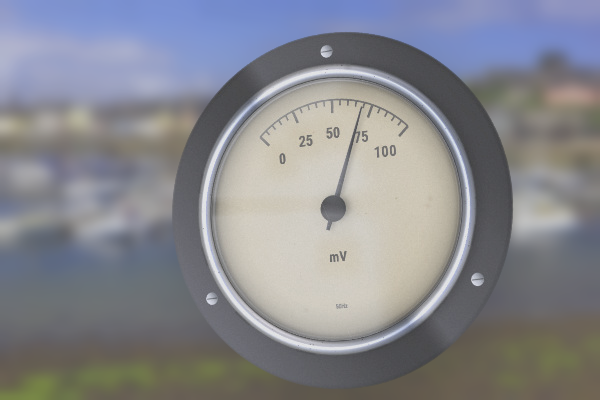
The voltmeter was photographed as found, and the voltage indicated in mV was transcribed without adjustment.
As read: 70 mV
